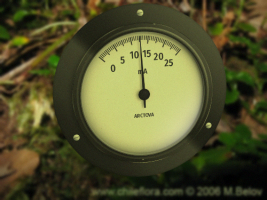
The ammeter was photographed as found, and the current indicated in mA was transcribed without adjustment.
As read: 12.5 mA
